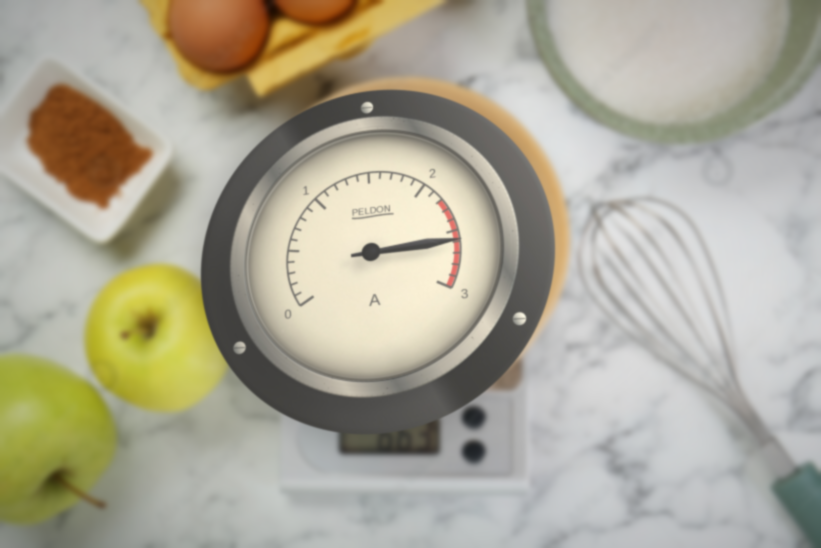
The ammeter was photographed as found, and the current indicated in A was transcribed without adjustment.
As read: 2.6 A
